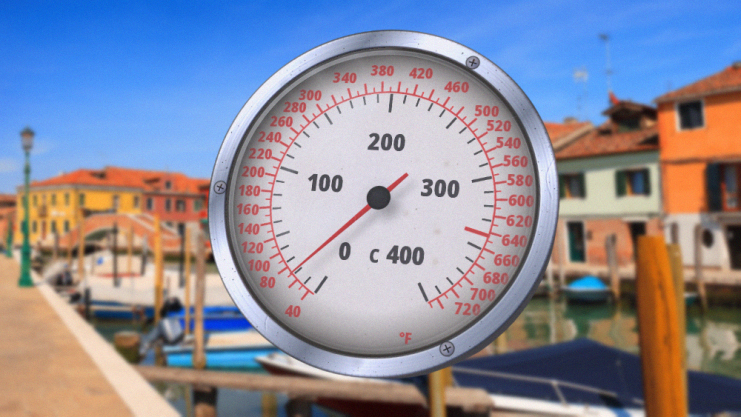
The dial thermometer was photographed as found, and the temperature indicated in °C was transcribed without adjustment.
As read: 20 °C
